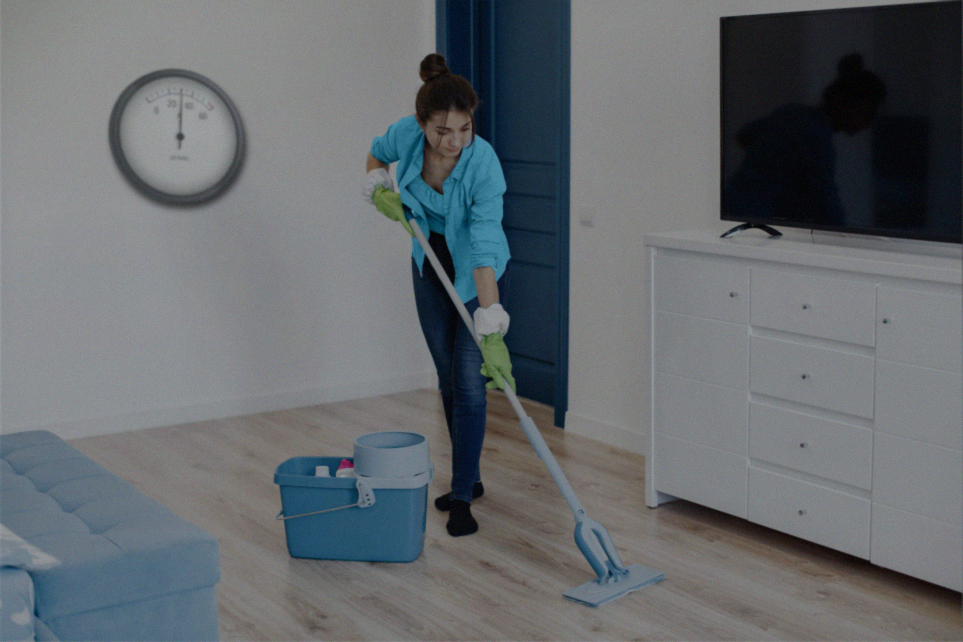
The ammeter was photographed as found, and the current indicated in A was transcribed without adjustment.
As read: 30 A
